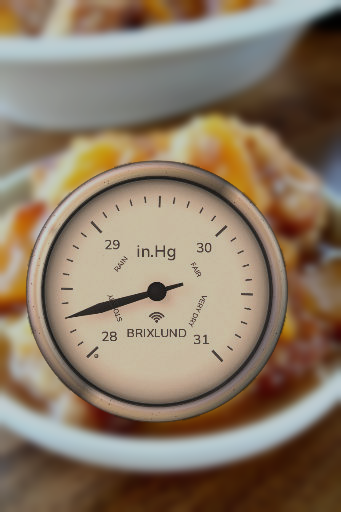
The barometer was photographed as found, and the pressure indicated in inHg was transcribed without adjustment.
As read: 28.3 inHg
